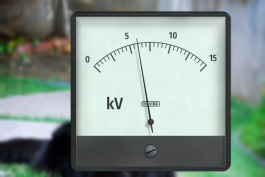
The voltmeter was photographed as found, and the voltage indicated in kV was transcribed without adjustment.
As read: 6 kV
